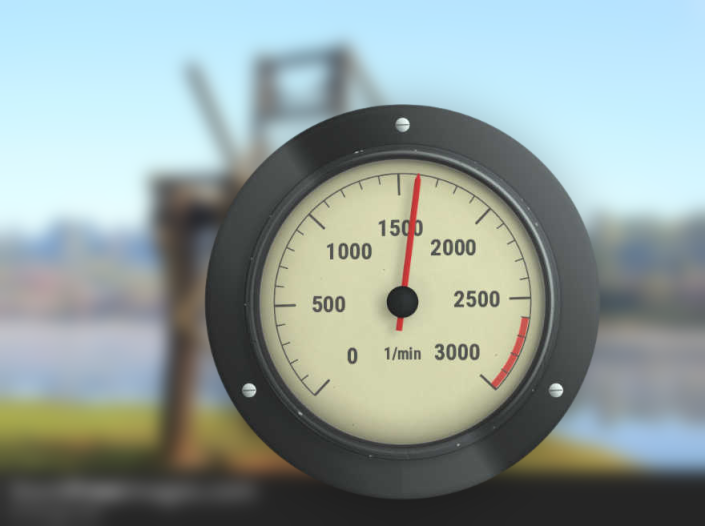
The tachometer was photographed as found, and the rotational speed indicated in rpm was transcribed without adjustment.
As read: 1600 rpm
